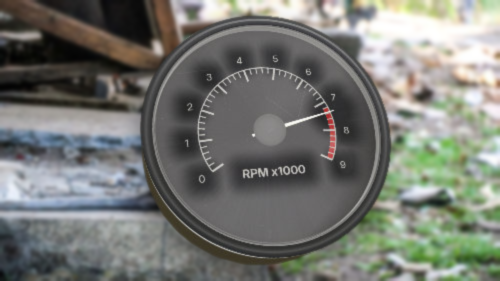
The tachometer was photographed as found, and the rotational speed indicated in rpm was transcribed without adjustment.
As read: 7400 rpm
